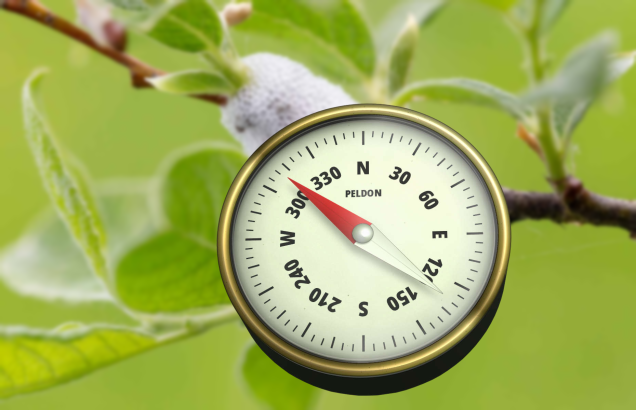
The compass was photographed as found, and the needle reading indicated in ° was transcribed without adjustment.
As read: 310 °
